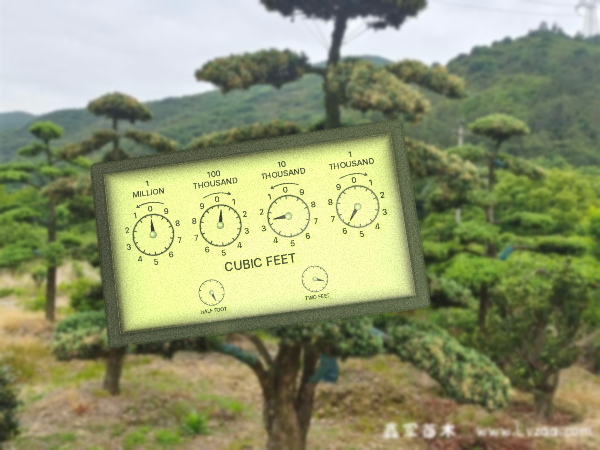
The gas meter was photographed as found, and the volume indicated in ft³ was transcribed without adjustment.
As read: 2600 ft³
